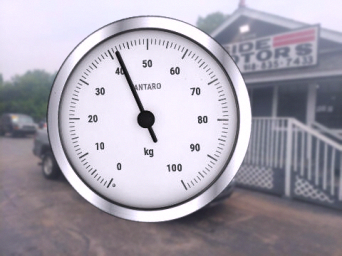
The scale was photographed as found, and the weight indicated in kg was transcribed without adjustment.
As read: 42 kg
